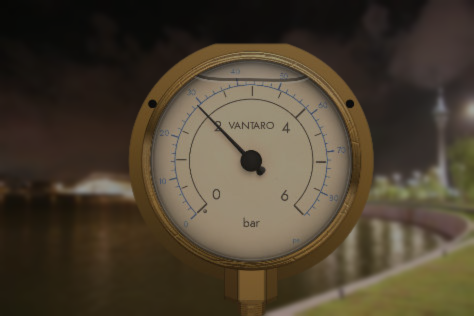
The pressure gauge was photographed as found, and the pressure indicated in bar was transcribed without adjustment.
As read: 2 bar
